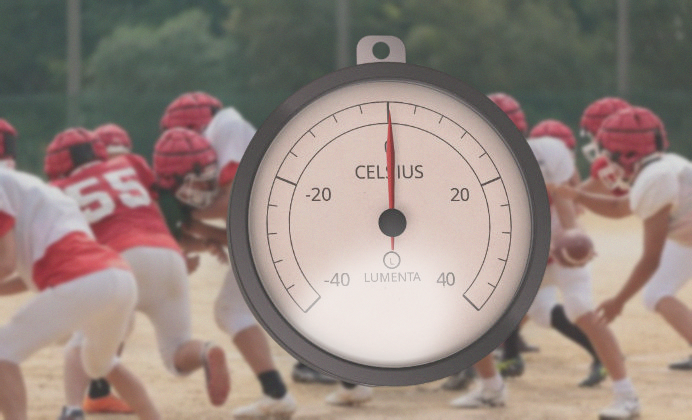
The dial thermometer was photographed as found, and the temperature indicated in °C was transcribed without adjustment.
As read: 0 °C
